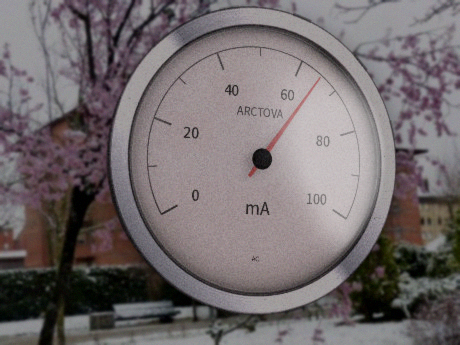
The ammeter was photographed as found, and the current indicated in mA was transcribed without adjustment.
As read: 65 mA
